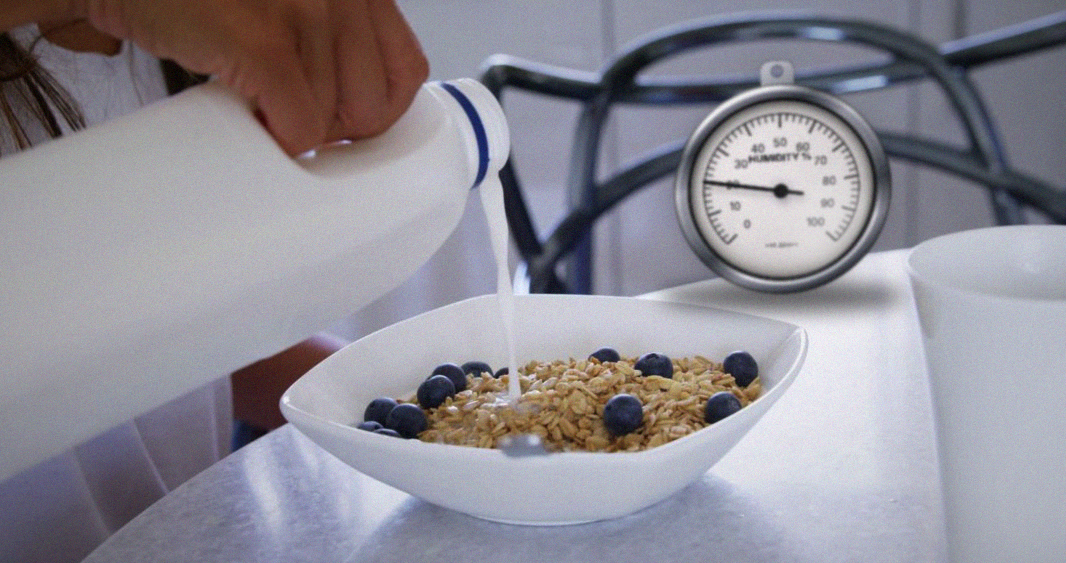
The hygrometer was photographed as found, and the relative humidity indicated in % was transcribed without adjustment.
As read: 20 %
